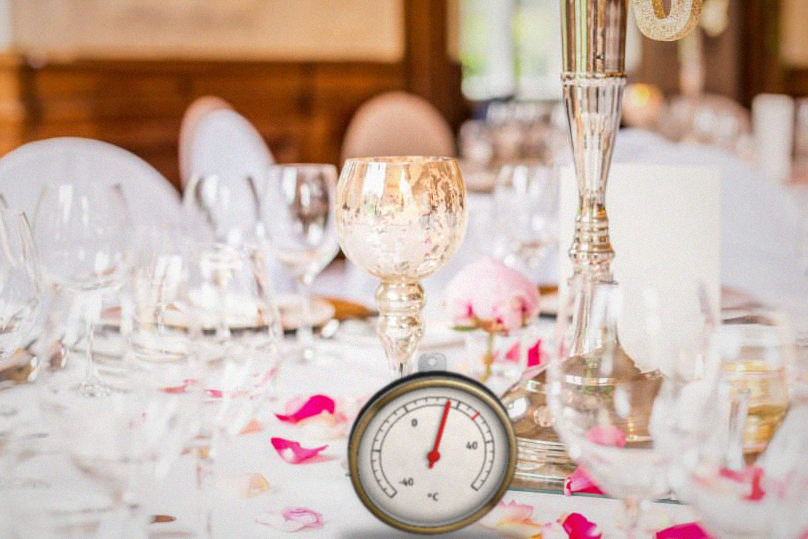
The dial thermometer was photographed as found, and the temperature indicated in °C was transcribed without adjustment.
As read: 16 °C
